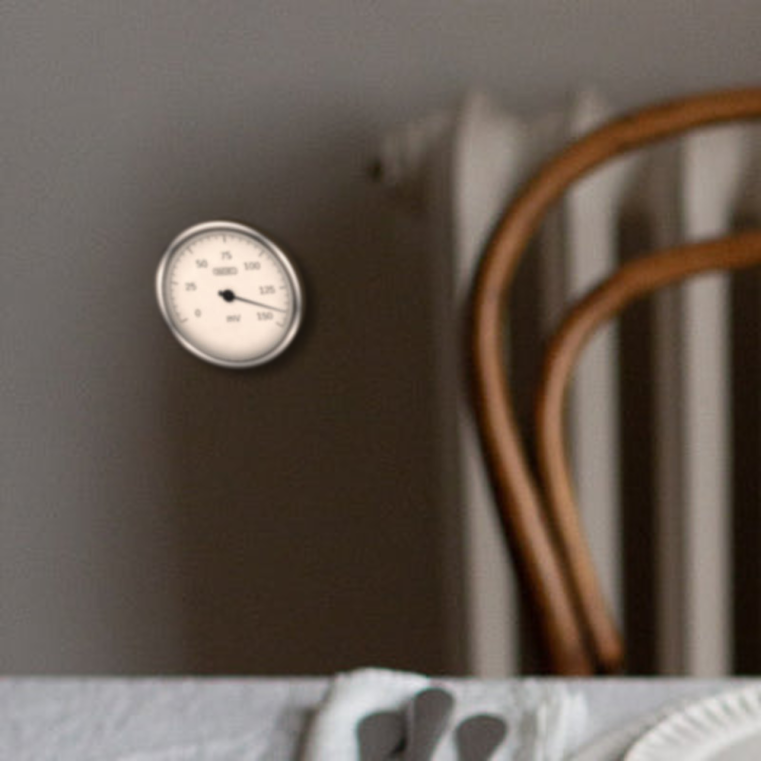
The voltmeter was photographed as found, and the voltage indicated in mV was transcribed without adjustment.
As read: 140 mV
